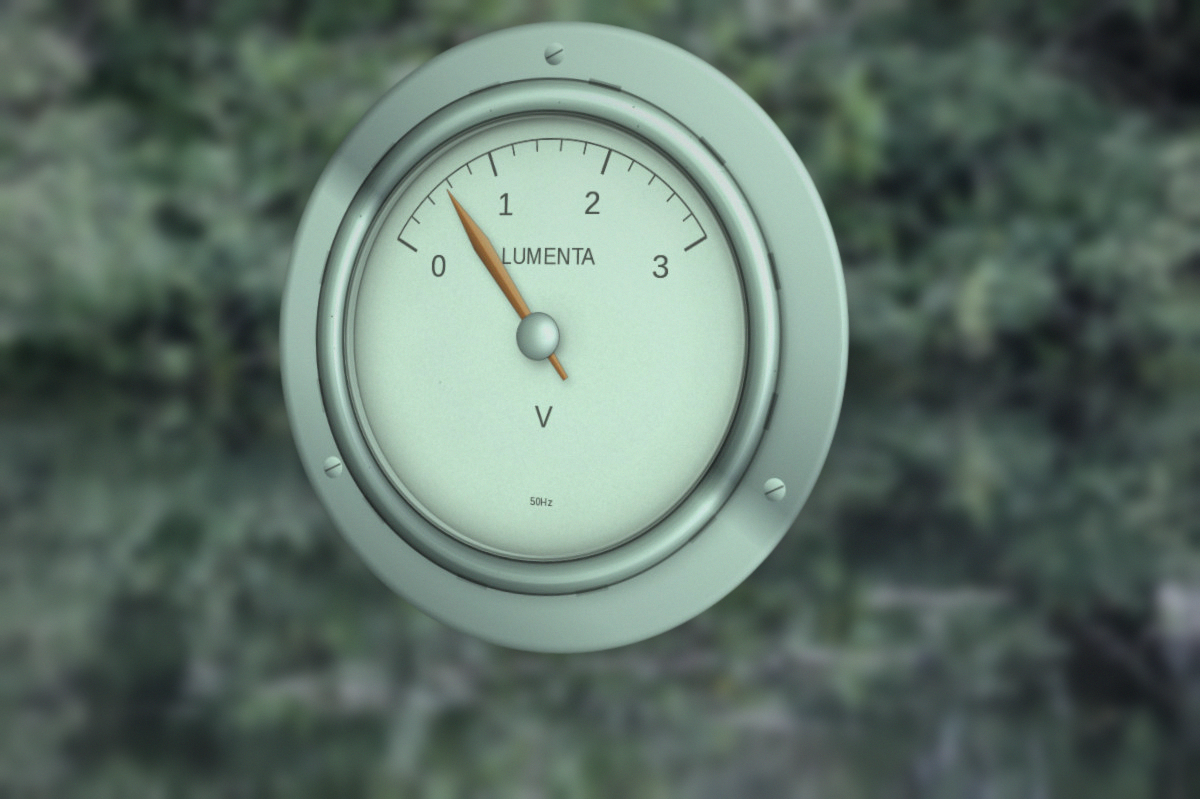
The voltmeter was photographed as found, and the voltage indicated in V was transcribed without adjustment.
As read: 0.6 V
